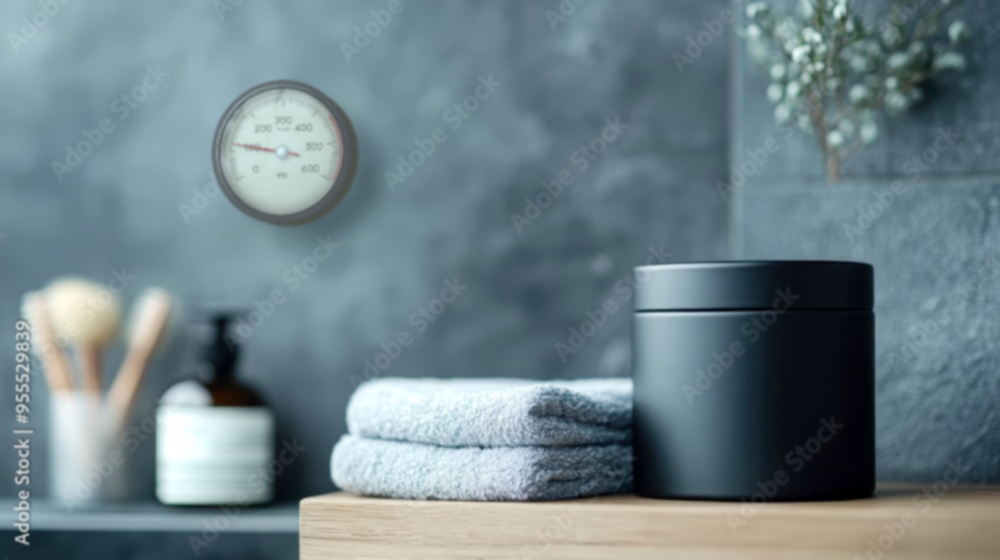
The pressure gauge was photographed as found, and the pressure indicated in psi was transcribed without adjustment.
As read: 100 psi
